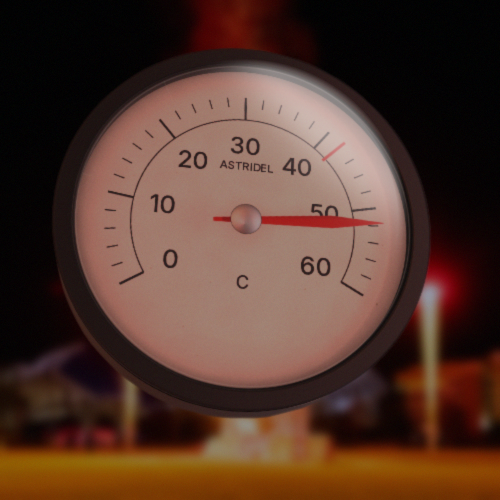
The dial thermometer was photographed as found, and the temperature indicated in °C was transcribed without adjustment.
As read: 52 °C
